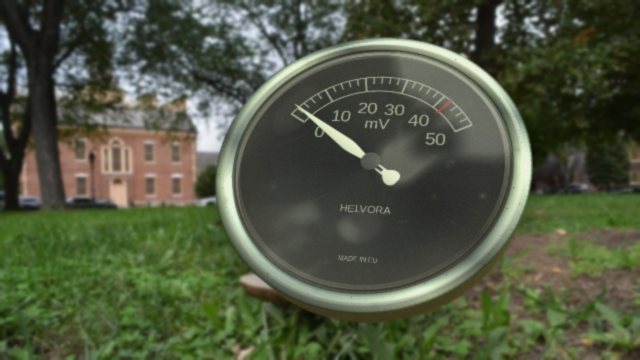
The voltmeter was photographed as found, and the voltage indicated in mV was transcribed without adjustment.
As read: 2 mV
